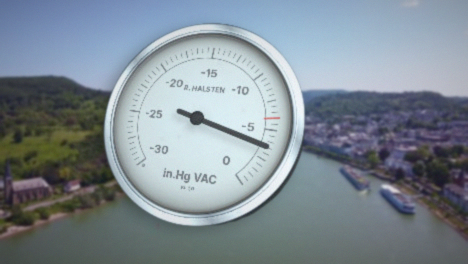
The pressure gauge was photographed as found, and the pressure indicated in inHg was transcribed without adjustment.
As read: -3.5 inHg
